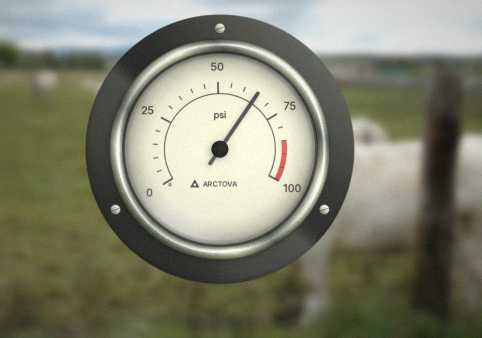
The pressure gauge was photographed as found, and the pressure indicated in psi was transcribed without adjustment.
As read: 65 psi
